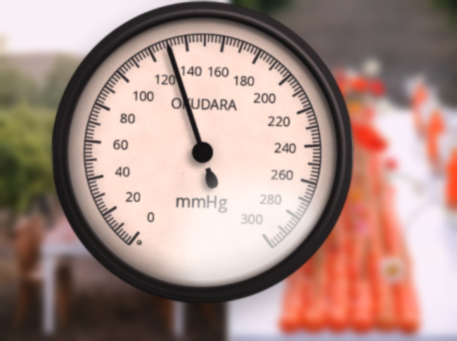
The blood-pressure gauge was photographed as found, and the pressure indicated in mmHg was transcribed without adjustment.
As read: 130 mmHg
